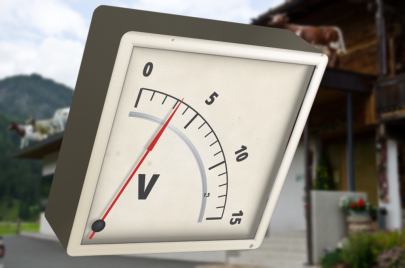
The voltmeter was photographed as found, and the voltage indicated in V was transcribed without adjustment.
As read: 3 V
